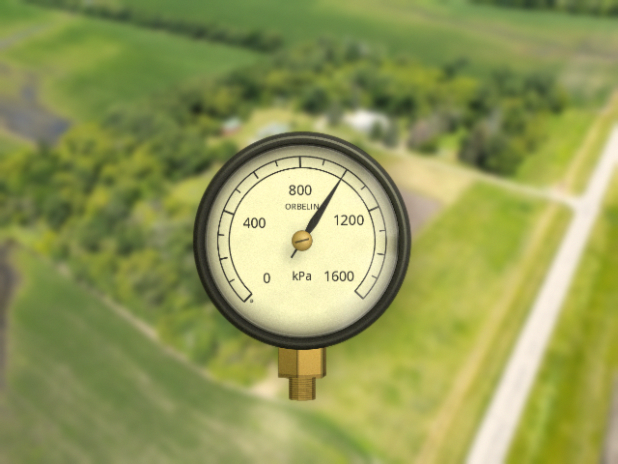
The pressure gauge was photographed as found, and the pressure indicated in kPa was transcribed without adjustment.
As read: 1000 kPa
